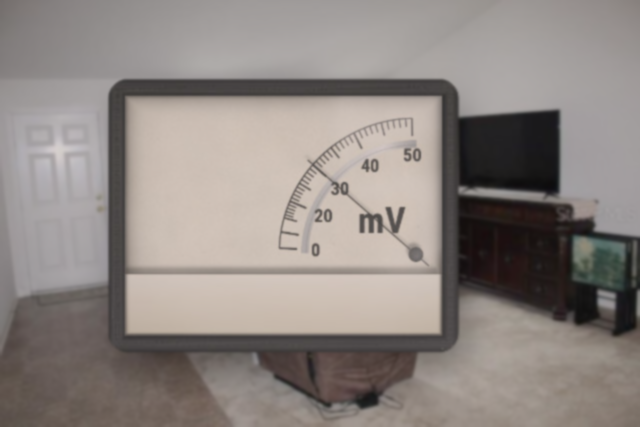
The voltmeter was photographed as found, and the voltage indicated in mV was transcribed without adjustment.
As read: 30 mV
